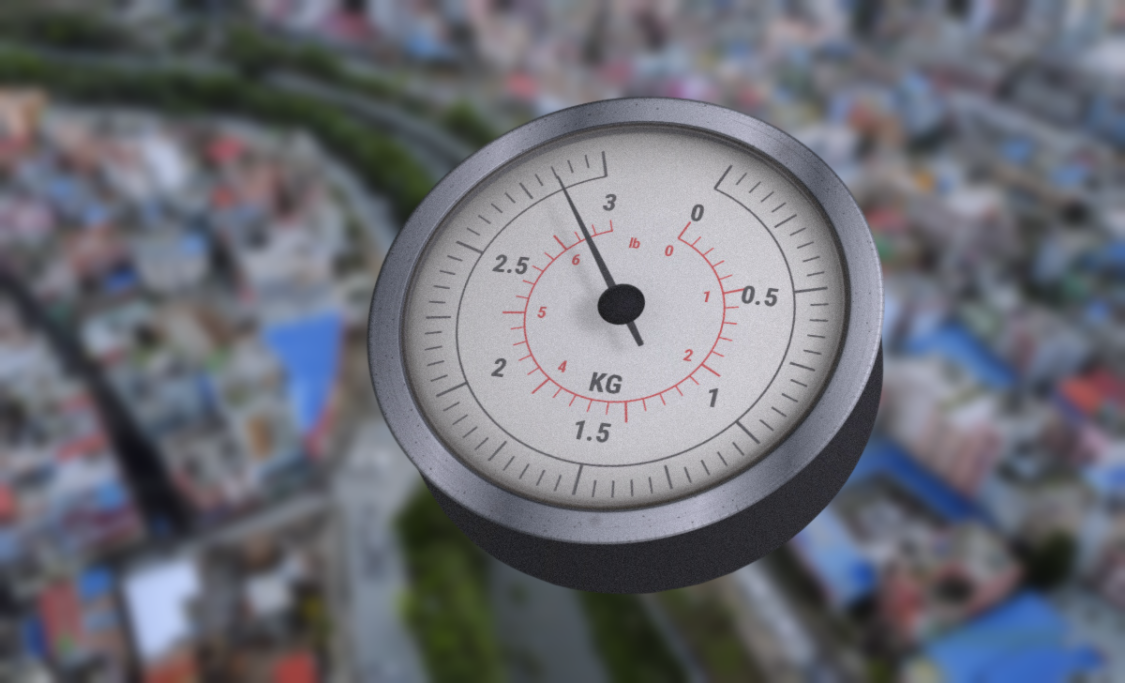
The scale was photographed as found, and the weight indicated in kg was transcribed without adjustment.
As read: 2.85 kg
